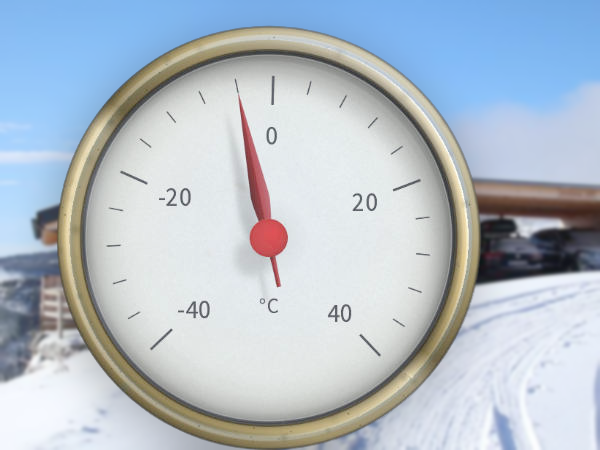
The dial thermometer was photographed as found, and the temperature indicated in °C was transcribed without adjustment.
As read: -4 °C
